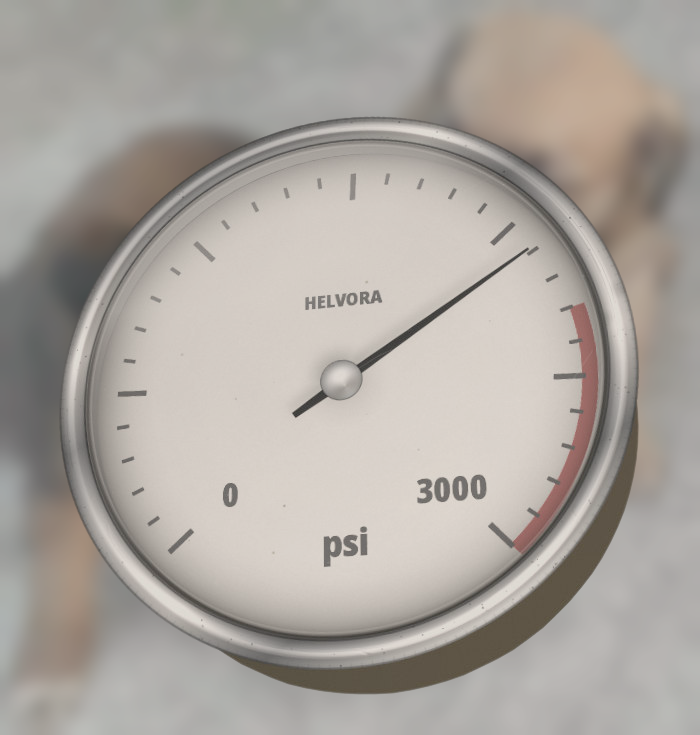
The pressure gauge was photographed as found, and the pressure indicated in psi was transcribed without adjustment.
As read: 2100 psi
